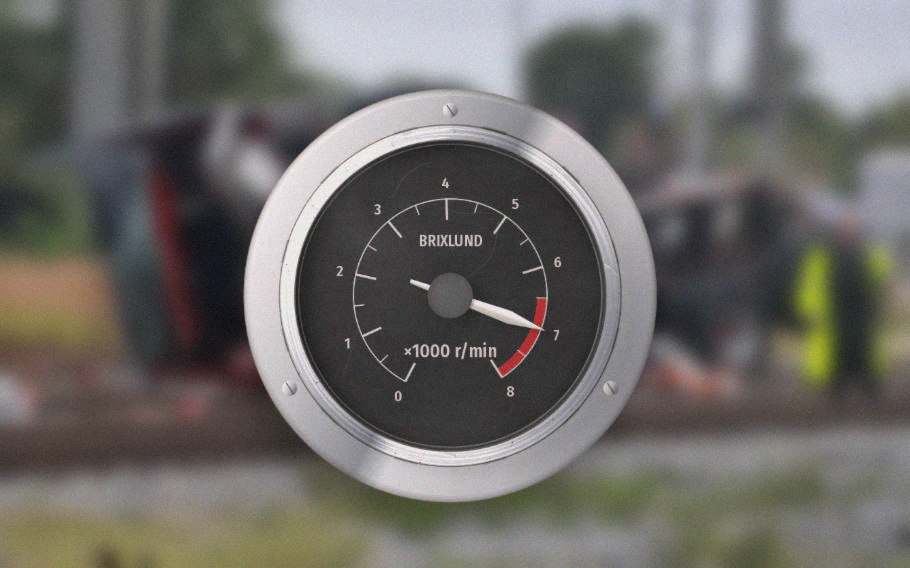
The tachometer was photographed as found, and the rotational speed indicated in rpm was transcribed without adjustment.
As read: 7000 rpm
